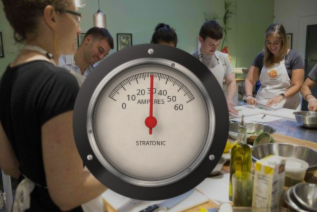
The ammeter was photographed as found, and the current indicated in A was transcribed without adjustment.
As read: 30 A
